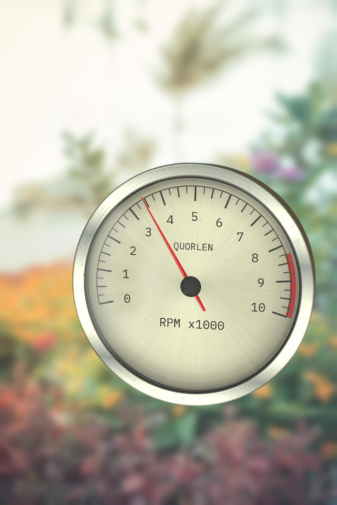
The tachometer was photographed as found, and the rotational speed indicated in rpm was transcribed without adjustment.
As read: 3500 rpm
